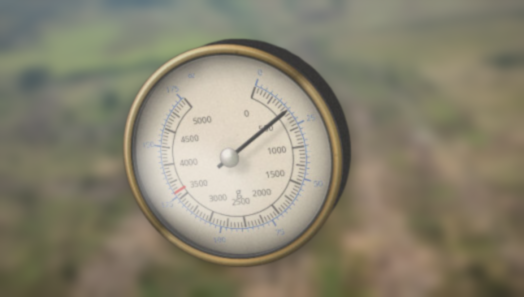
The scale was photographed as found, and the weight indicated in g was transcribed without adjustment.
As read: 500 g
